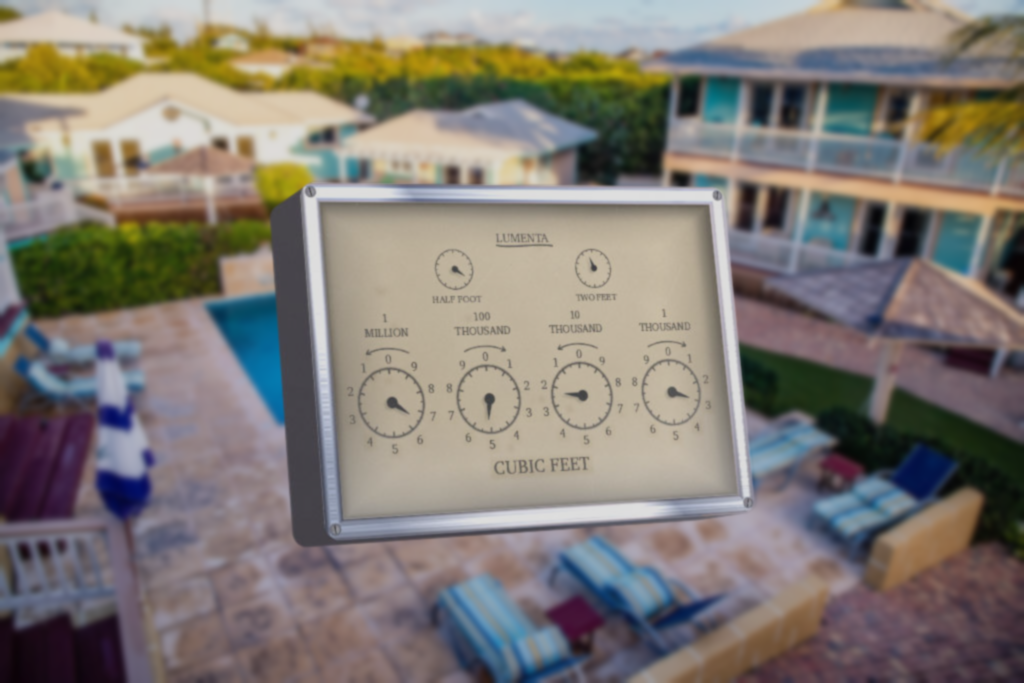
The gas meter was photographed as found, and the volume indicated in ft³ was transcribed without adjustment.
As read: 652300 ft³
